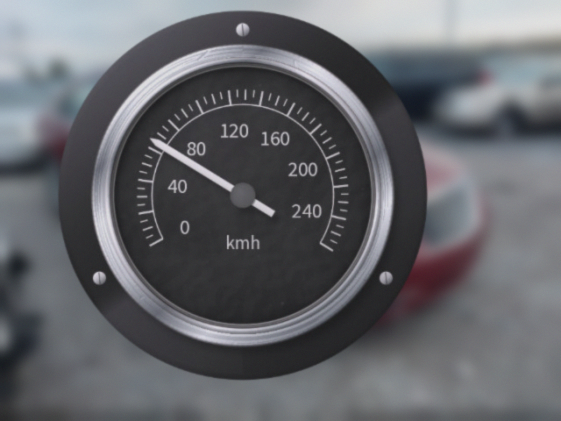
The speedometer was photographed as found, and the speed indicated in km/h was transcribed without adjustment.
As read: 65 km/h
